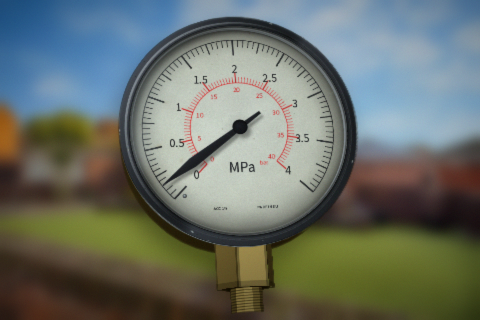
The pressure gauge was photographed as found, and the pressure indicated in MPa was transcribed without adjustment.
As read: 0.15 MPa
